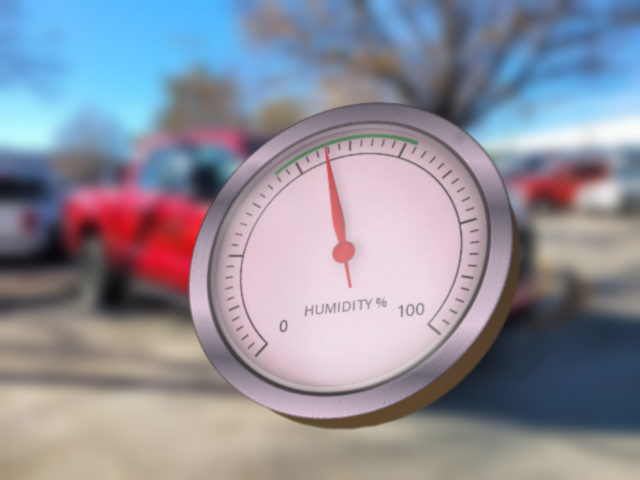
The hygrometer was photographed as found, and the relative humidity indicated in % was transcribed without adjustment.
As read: 46 %
